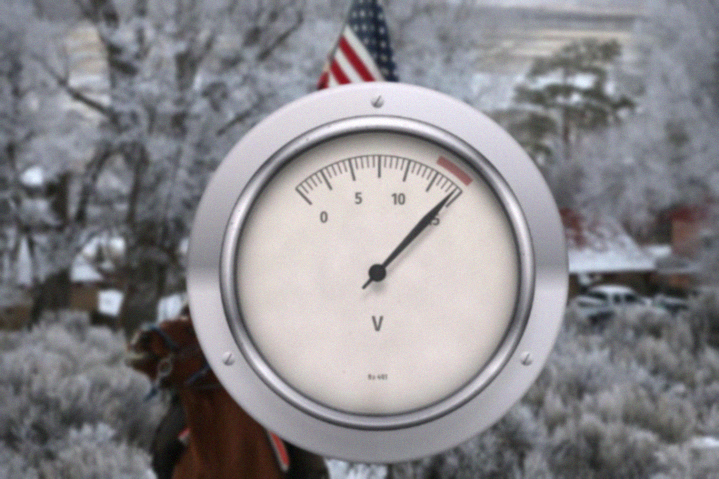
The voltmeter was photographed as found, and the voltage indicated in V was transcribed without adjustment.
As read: 14.5 V
